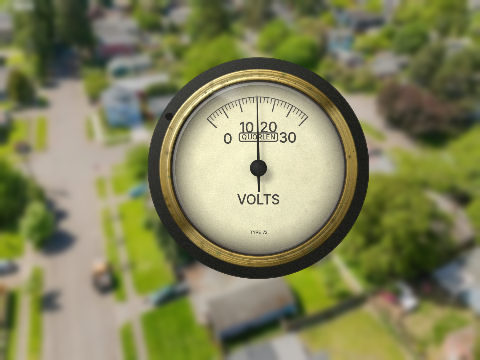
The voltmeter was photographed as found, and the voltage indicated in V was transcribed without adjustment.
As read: 15 V
